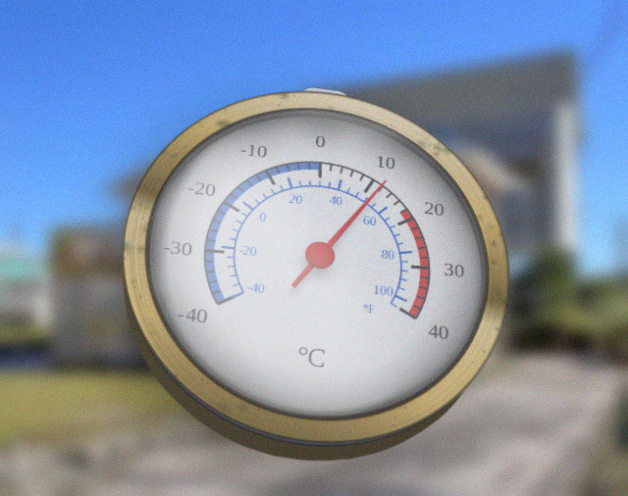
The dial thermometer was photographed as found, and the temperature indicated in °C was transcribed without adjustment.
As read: 12 °C
